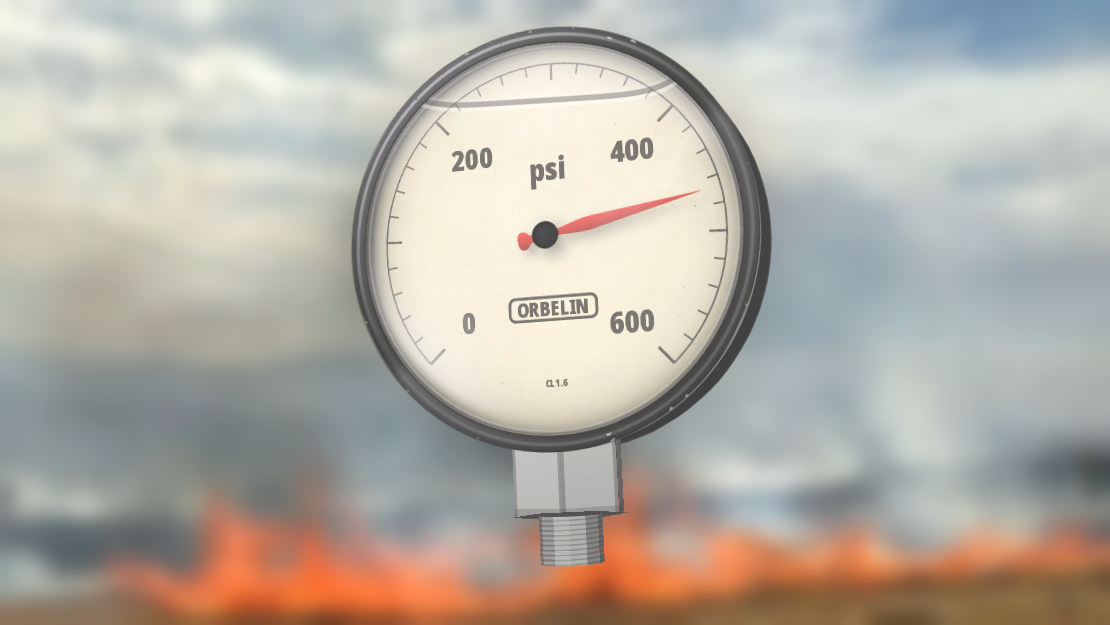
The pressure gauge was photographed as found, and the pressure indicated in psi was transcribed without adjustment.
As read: 470 psi
